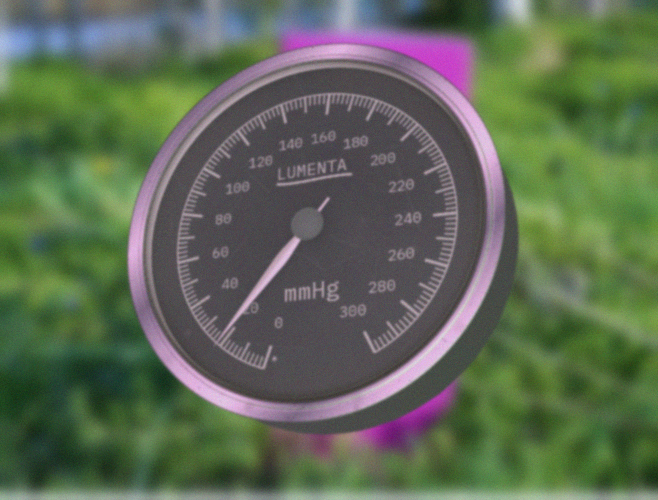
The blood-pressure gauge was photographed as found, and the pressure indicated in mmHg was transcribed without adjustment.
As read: 20 mmHg
